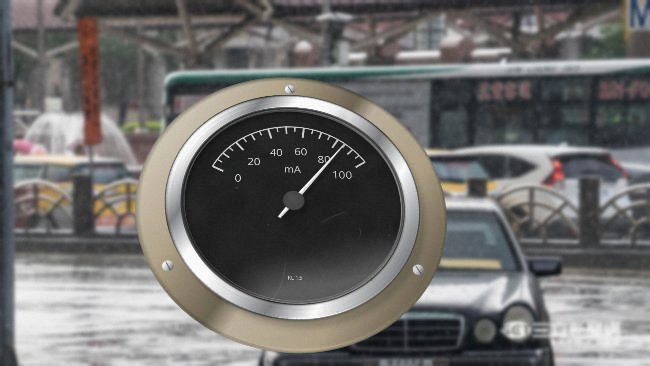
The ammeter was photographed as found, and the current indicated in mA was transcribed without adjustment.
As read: 85 mA
